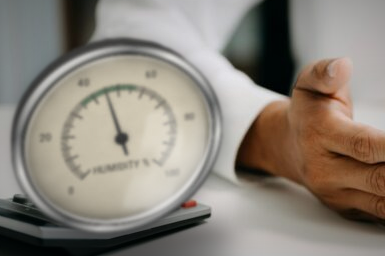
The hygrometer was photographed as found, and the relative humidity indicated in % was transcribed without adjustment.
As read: 45 %
